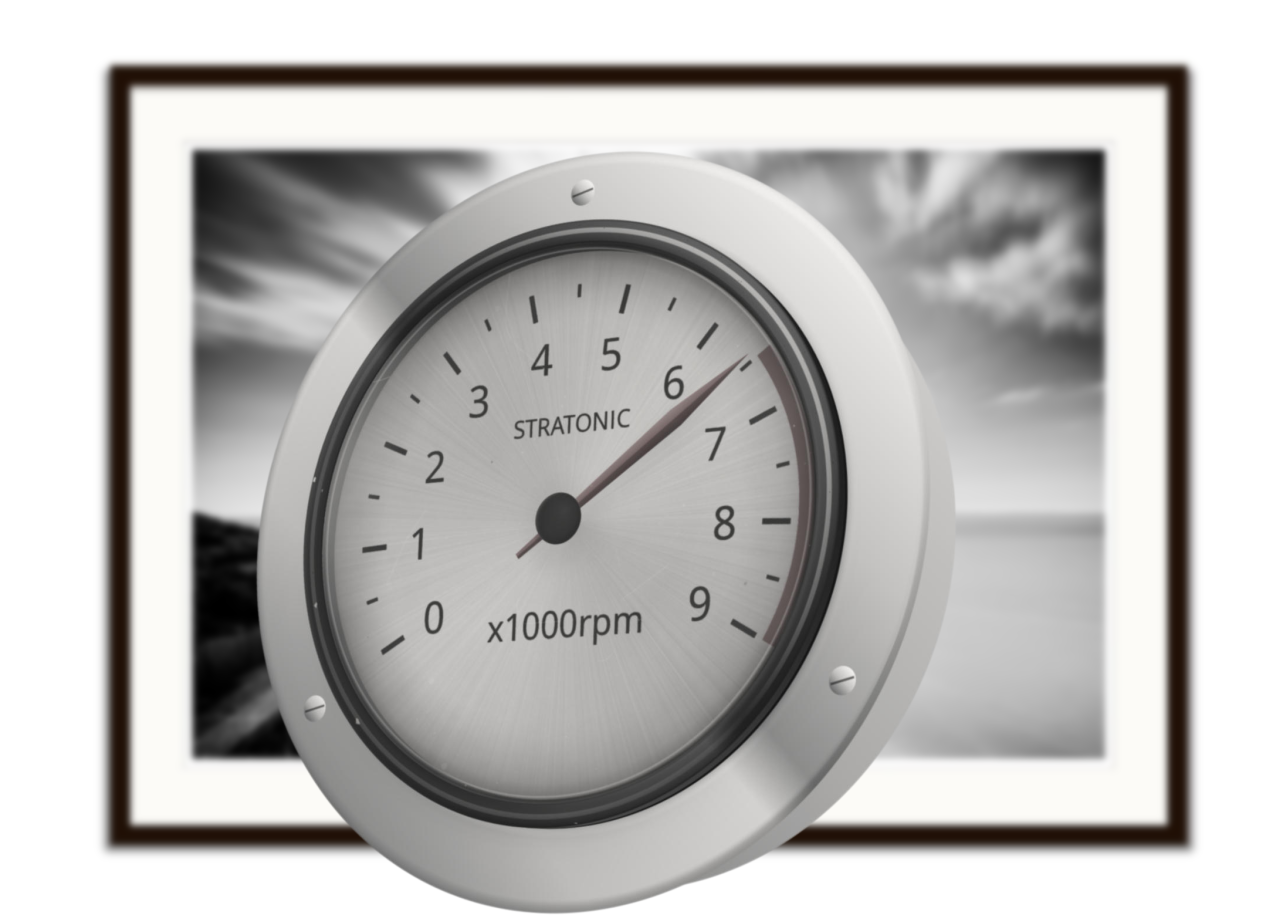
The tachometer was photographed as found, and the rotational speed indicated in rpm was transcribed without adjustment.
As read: 6500 rpm
